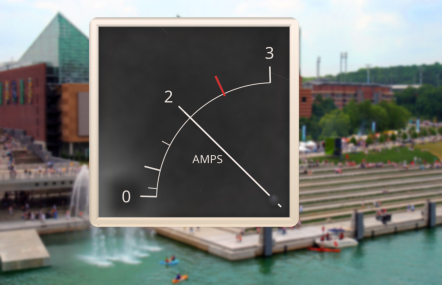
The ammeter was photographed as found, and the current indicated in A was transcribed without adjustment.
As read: 2 A
